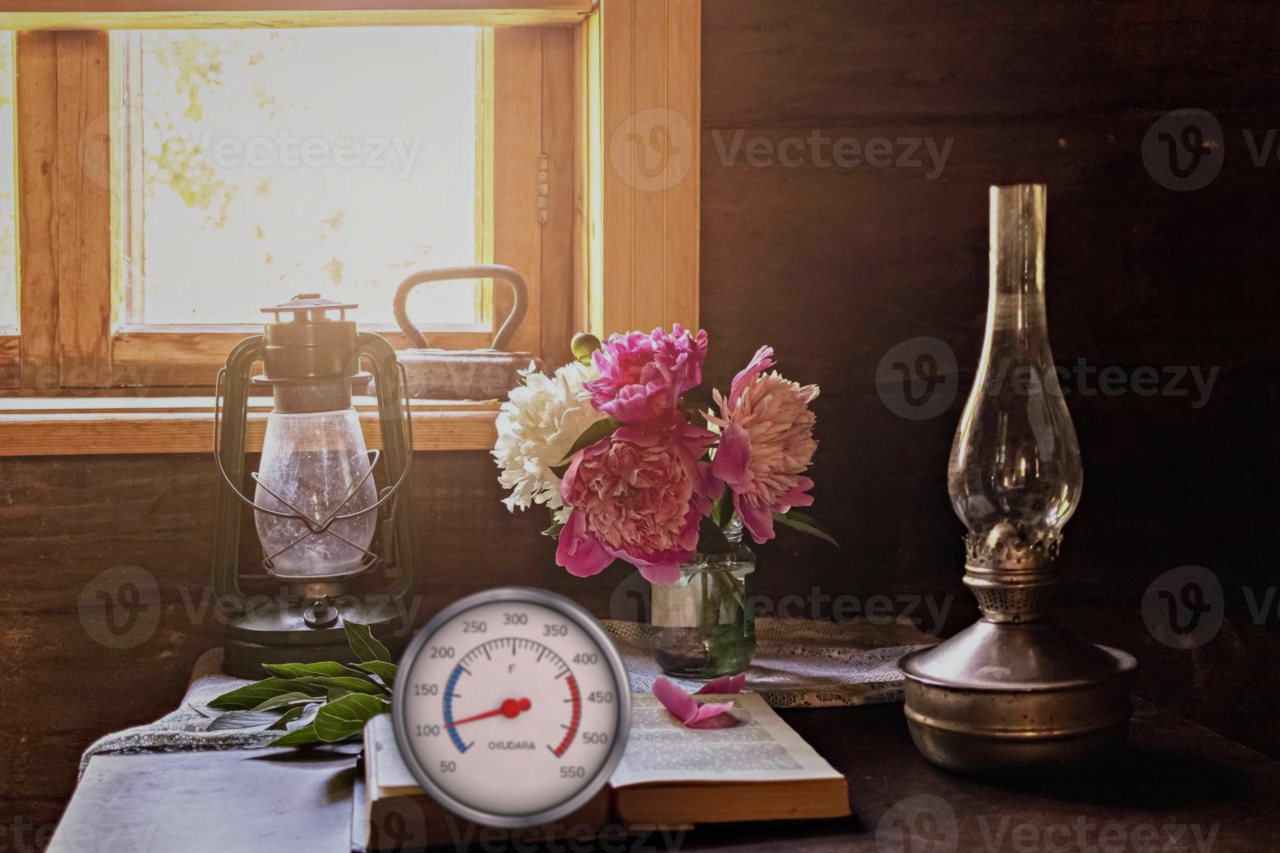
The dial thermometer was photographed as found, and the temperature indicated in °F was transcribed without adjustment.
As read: 100 °F
